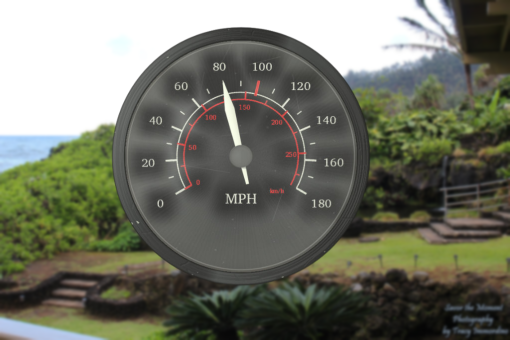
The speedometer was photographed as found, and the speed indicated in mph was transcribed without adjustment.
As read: 80 mph
